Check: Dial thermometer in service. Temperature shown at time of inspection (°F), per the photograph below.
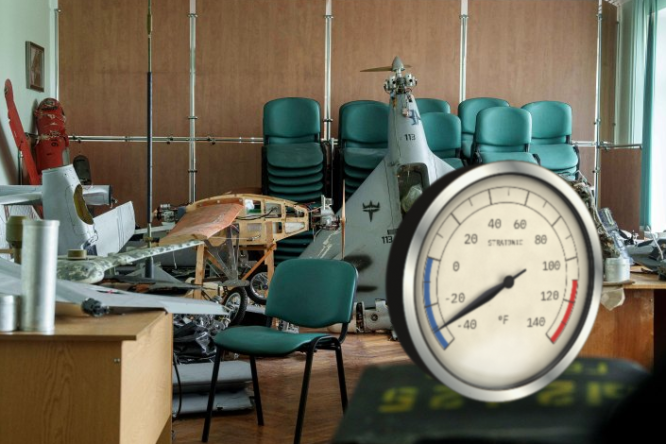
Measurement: -30 °F
